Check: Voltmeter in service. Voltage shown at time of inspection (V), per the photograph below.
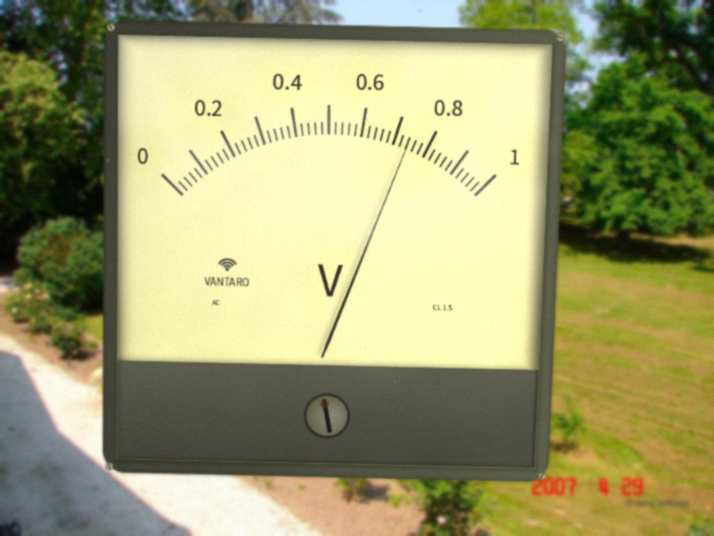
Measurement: 0.74 V
